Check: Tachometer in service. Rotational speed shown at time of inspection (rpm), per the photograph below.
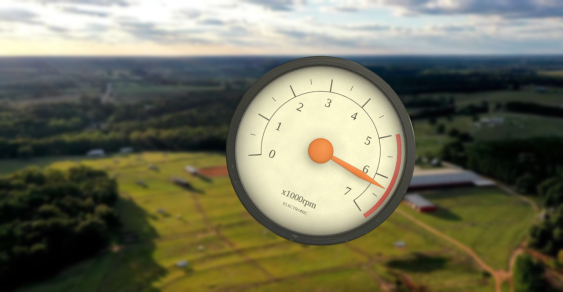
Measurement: 6250 rpm
